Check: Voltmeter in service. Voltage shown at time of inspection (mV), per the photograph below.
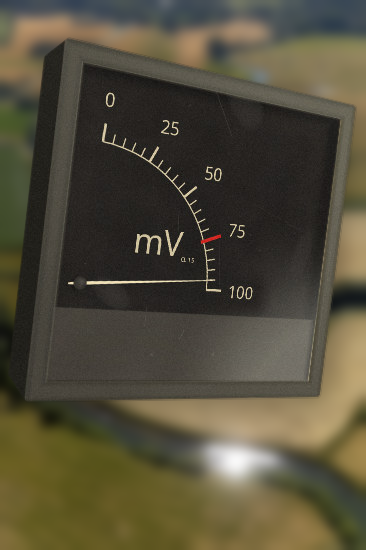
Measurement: 95 mV
